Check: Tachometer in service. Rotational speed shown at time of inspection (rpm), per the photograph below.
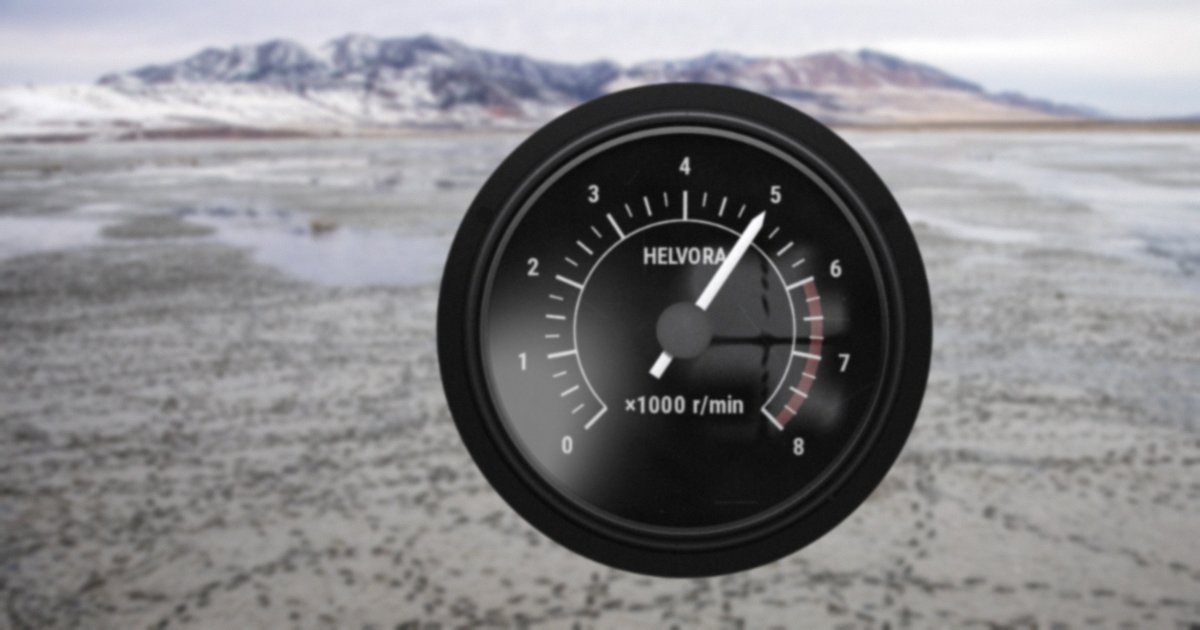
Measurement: 5000 rpm
